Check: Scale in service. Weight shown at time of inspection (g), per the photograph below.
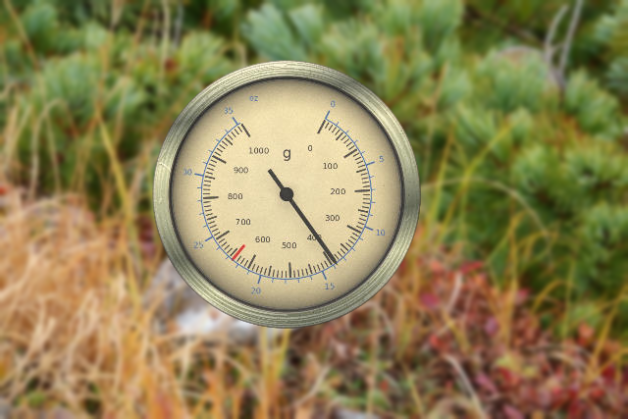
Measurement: 390 g
